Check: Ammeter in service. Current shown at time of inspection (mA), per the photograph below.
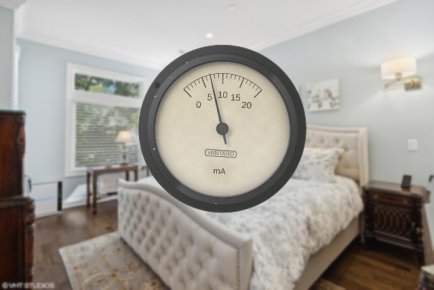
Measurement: 7 mA
